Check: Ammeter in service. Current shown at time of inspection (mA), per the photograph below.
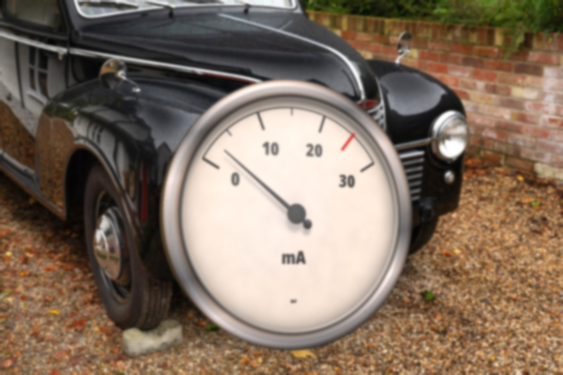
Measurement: 2.5 mA
